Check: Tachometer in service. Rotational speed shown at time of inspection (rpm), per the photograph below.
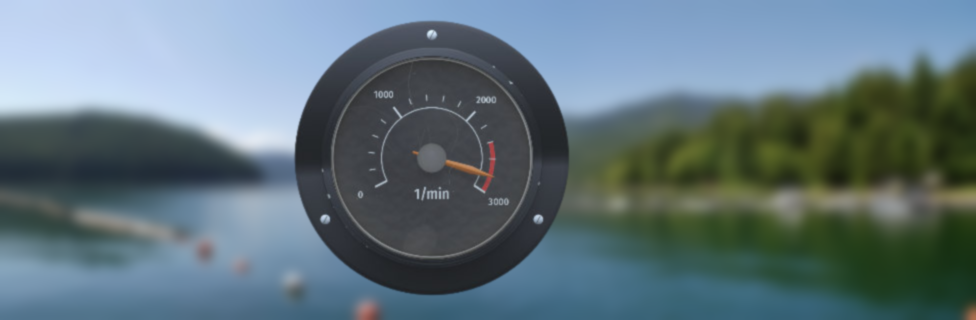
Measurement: 2800 rpm
